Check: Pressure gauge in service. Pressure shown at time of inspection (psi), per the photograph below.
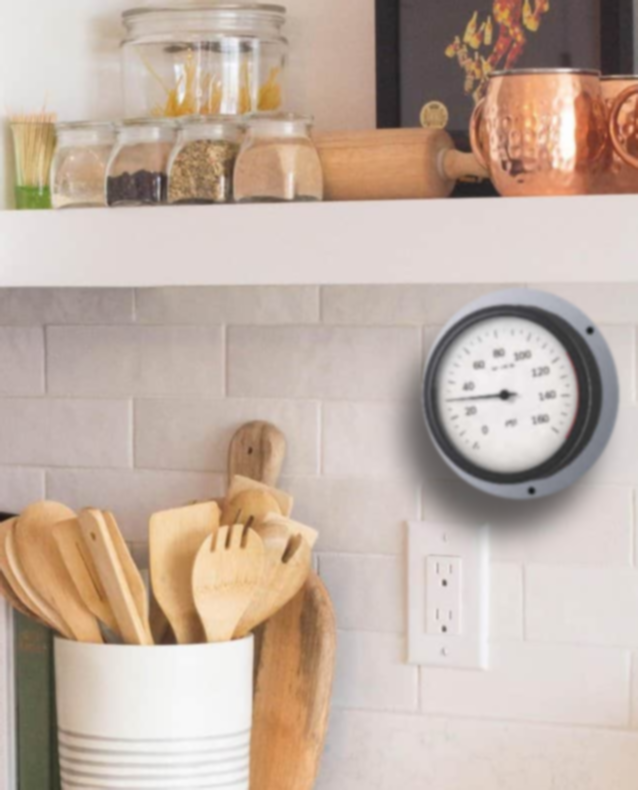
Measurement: 30 psi
